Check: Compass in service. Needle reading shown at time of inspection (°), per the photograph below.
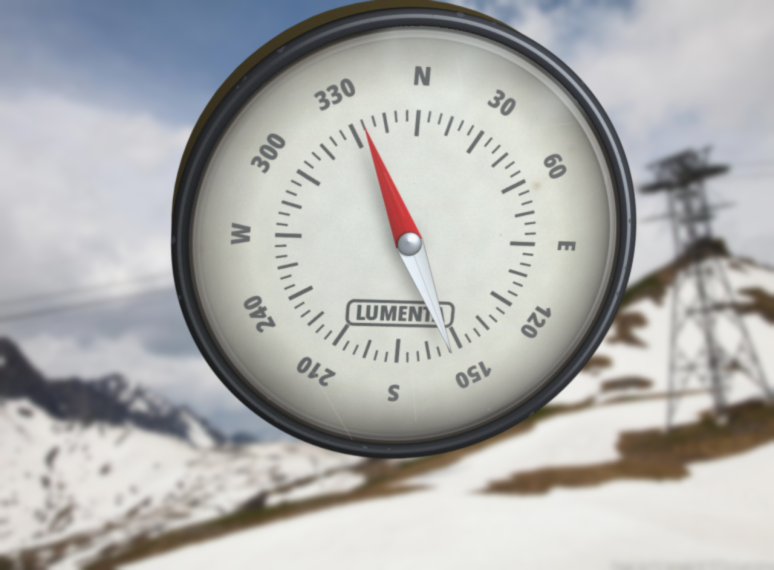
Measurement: 335 °
